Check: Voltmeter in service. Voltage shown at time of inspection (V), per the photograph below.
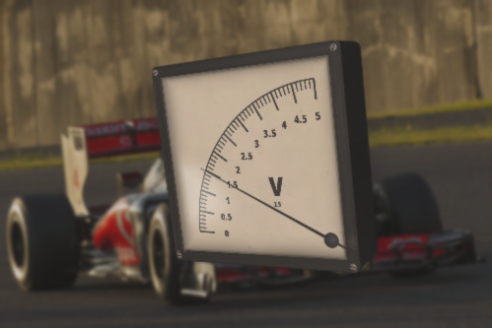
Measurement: 1.5 V
